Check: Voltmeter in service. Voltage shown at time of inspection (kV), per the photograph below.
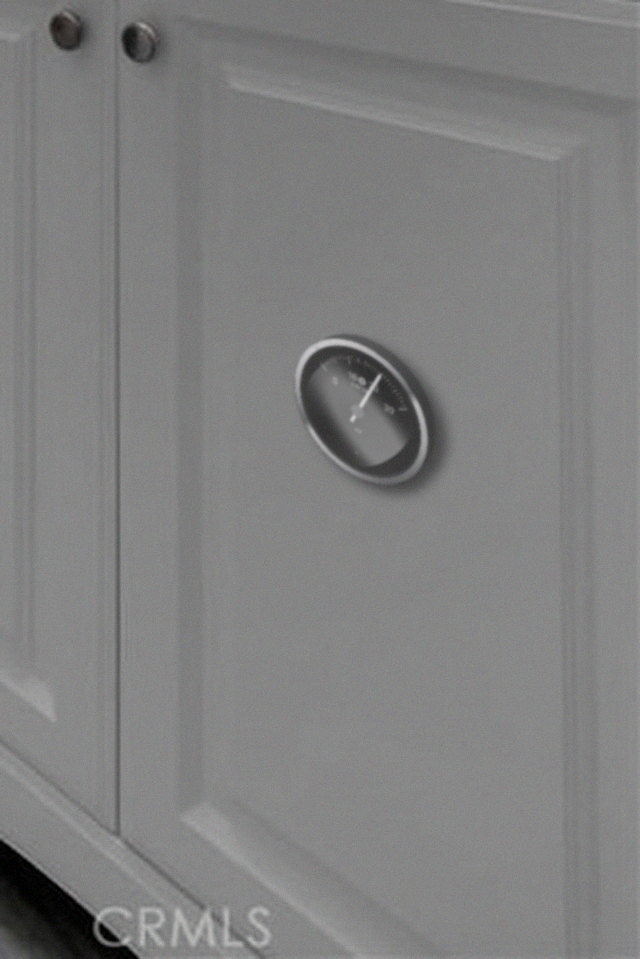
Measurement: 20 kV
